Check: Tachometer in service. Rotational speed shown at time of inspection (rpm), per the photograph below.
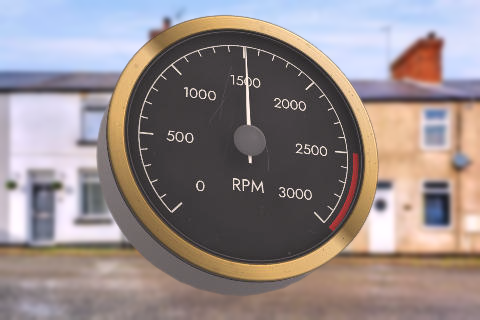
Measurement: 1500 rpm
